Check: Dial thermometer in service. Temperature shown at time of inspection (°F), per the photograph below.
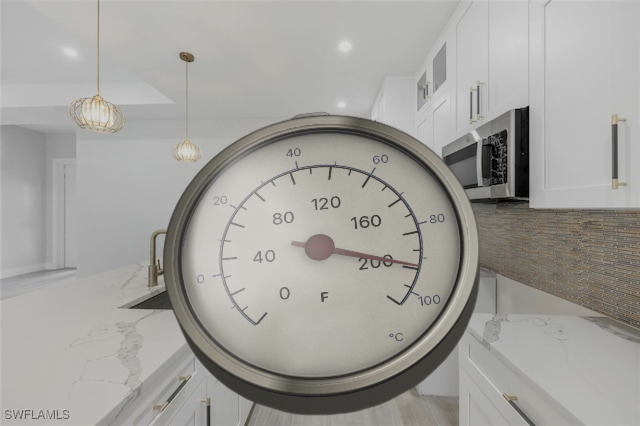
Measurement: 200 °F
